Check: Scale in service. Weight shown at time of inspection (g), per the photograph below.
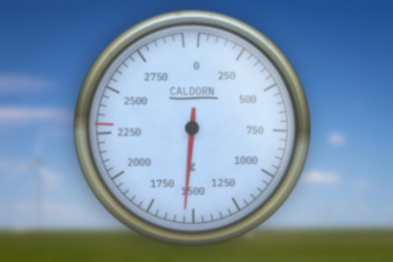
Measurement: 1550 g
